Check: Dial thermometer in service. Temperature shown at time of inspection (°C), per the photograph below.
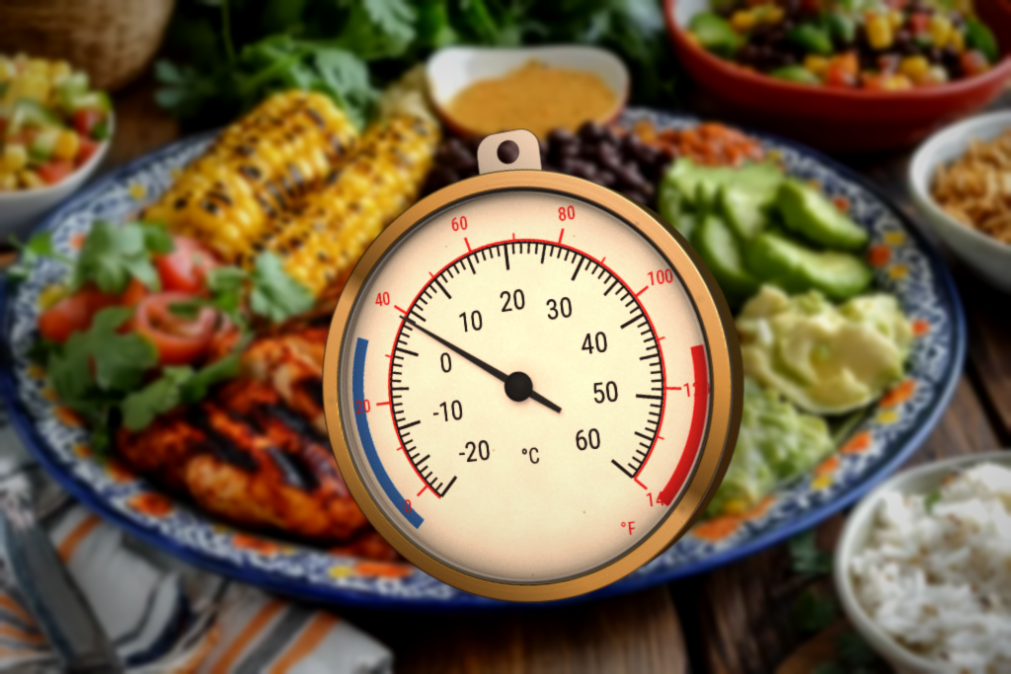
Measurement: 4 °C
